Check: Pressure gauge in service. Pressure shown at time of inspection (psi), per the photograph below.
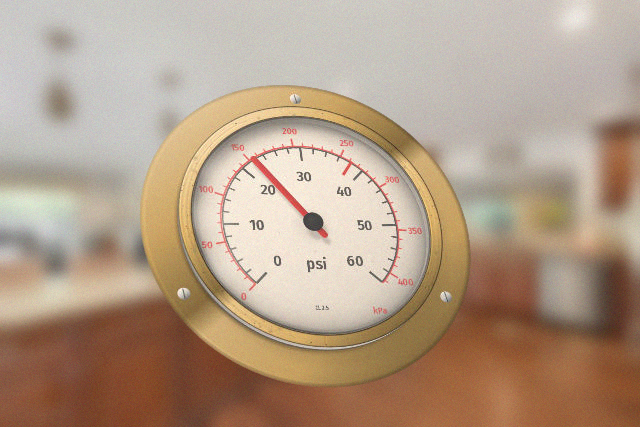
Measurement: 22 psi
